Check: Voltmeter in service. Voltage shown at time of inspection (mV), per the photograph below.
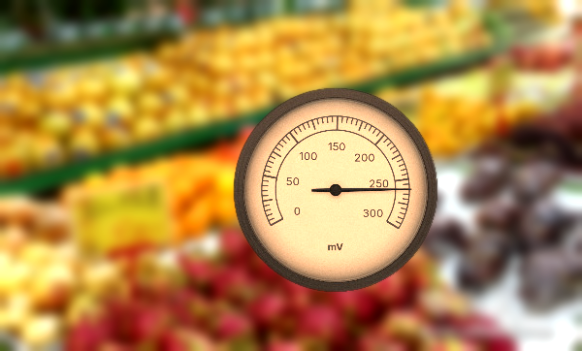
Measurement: 260 mV
